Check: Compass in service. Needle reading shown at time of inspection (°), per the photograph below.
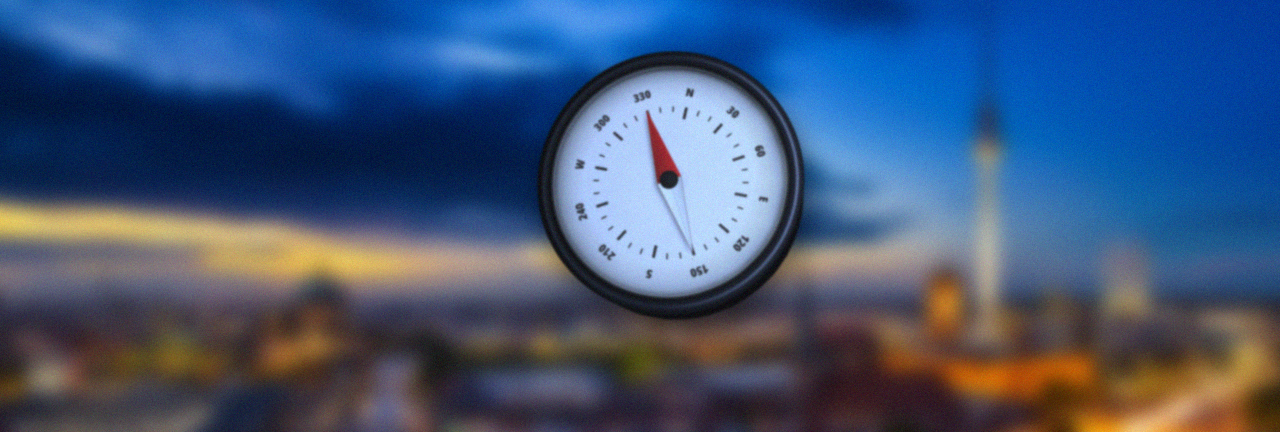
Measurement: 330 °
